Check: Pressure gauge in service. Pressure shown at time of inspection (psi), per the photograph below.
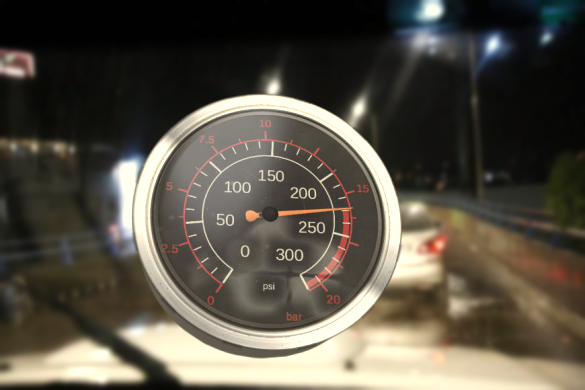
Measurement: 230 psi
